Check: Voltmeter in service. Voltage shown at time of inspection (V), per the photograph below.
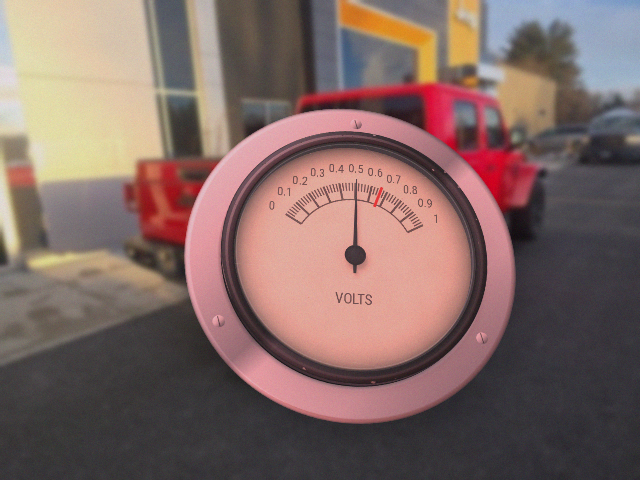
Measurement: 0.5 V
